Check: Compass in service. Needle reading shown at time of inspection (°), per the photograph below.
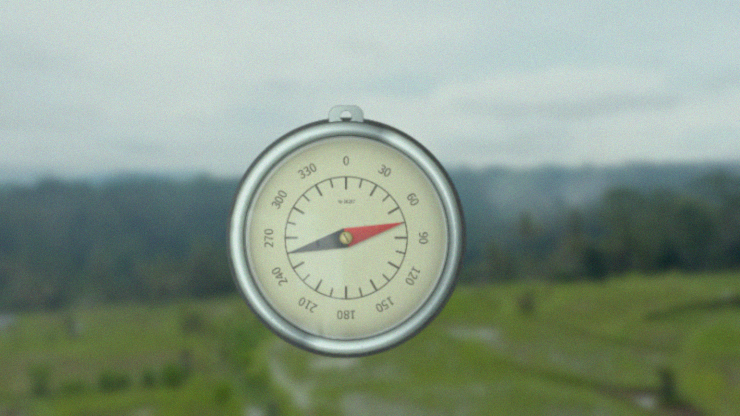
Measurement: 75 °
